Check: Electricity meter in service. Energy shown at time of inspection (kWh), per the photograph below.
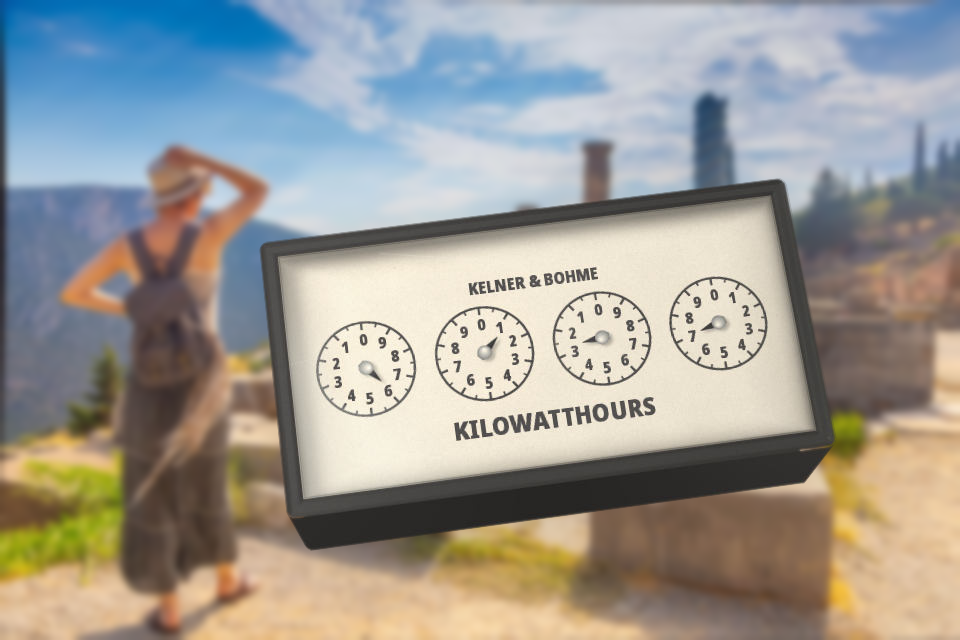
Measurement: 6127 kWh
